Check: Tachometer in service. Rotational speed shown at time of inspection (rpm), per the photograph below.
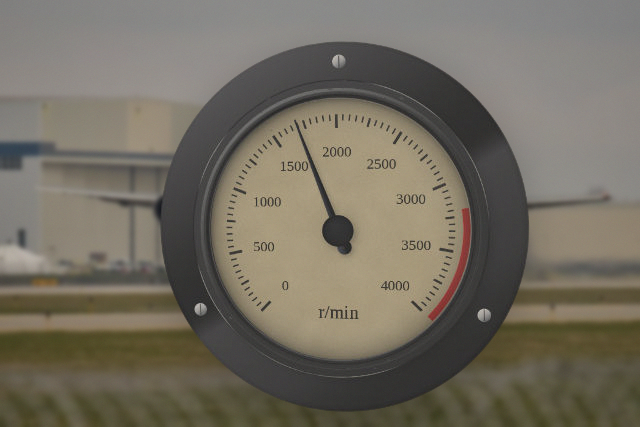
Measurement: 1700 rpm
